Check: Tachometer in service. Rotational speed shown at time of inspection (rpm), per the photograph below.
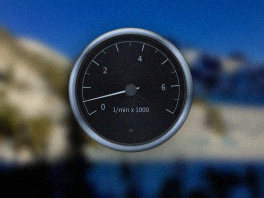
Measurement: 500 rpm
